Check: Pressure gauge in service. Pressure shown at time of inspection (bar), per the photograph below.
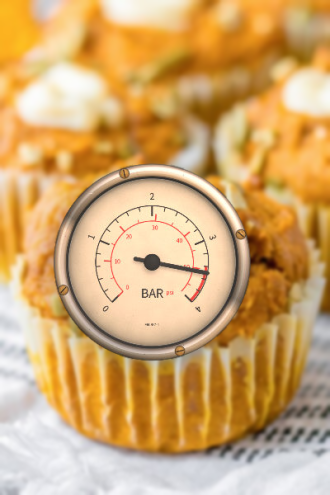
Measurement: 3.5 bar
